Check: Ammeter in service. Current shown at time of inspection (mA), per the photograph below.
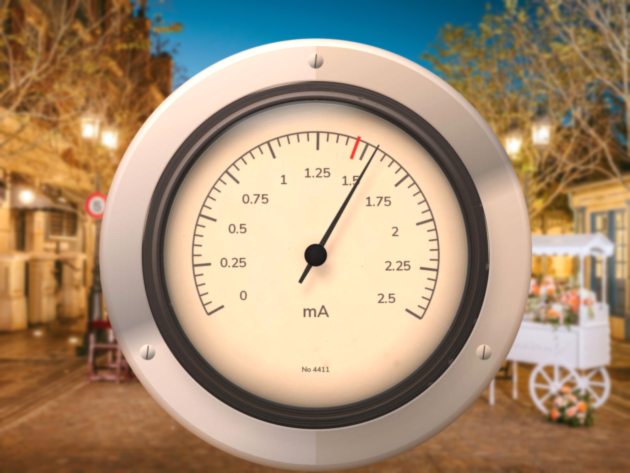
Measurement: 1.55 mA
